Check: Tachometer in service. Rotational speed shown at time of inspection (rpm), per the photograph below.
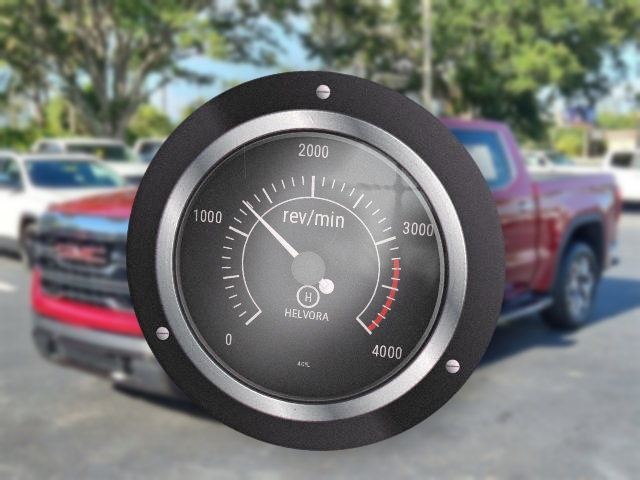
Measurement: 1300 rpm
